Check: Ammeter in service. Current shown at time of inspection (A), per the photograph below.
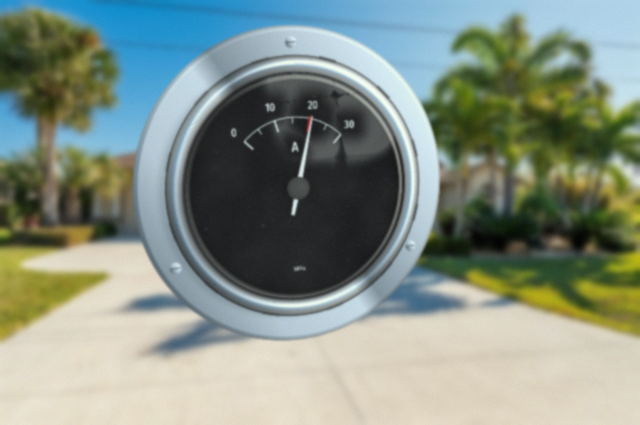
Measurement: 20 A
